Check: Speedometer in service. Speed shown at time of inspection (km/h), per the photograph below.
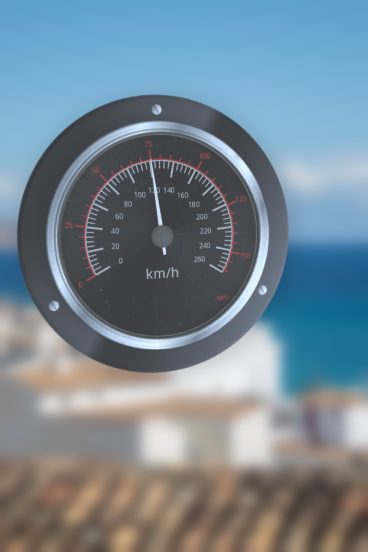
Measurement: 120 km/h
